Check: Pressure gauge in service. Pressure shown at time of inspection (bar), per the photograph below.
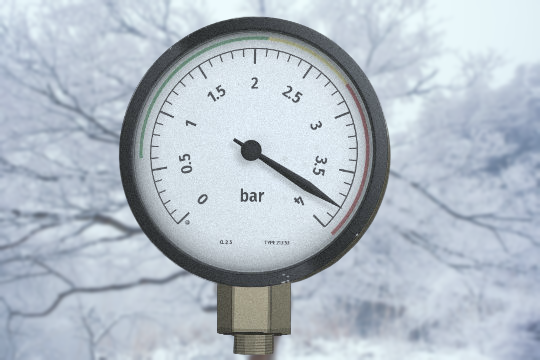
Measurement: 3.8 bar
